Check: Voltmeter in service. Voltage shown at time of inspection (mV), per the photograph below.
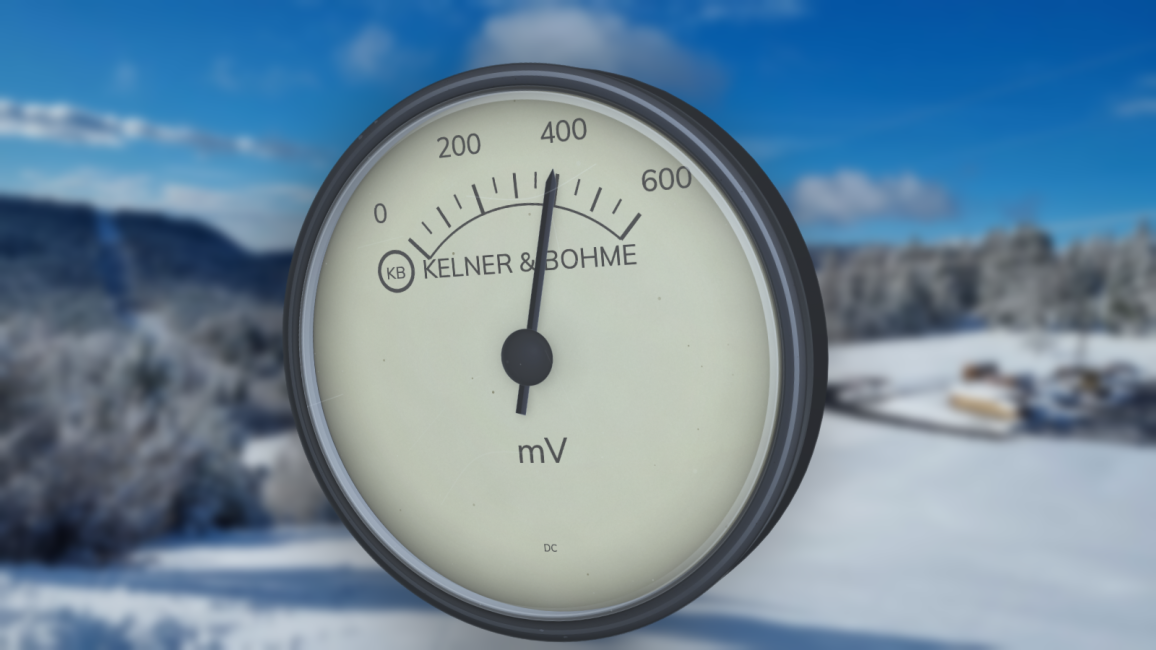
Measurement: 400 mV
